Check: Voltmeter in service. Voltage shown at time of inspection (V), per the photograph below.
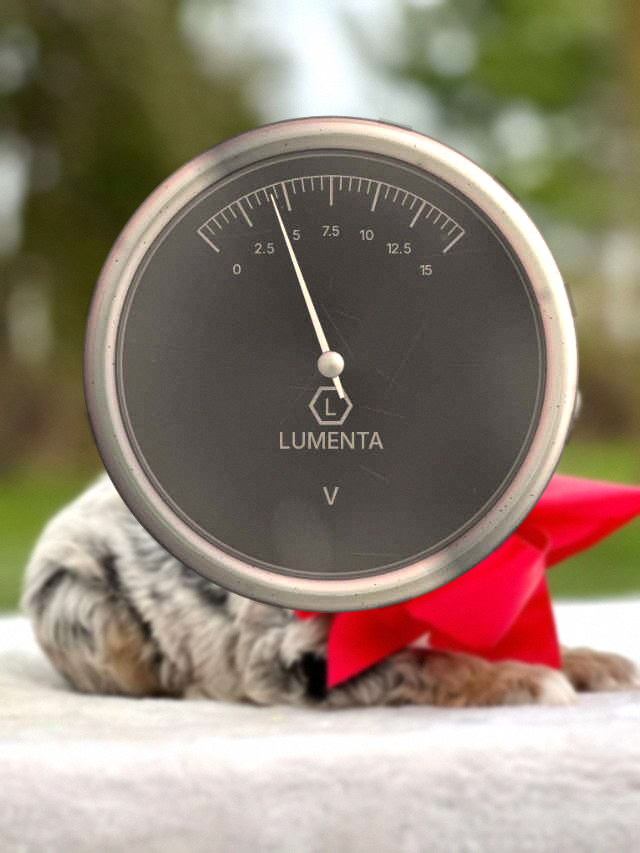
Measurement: 4.25 V
